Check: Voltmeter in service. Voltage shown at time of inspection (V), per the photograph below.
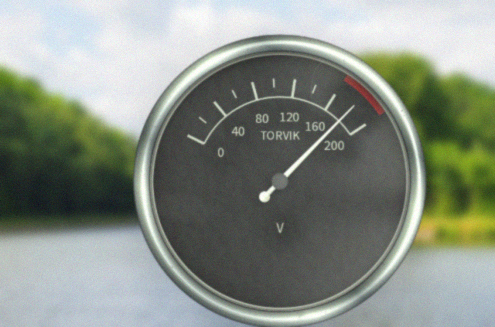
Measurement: 180 V
